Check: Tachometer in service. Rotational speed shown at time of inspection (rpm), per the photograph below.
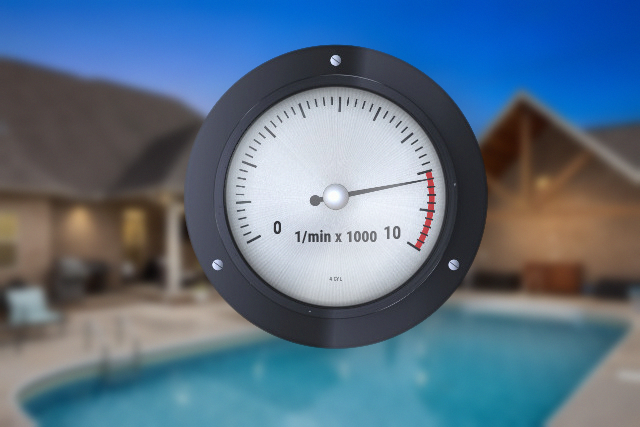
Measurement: 8200 rpm
